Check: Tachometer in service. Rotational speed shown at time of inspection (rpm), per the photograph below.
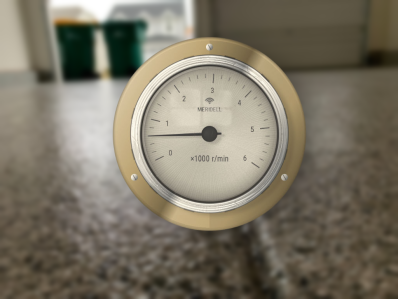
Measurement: 600 rpm
